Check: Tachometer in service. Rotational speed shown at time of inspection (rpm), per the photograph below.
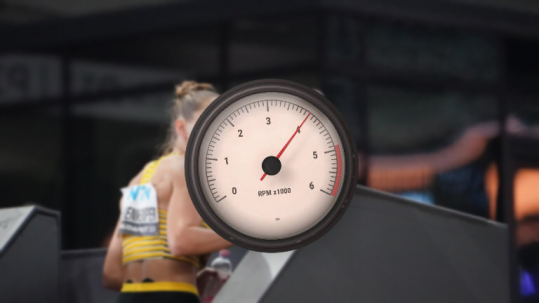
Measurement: 4000 rpm
